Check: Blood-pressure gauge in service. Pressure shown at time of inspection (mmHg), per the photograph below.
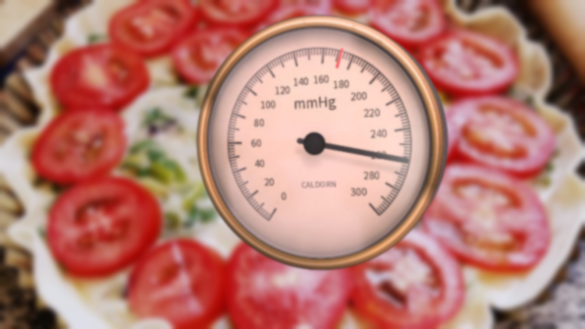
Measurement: 260 mmHg
